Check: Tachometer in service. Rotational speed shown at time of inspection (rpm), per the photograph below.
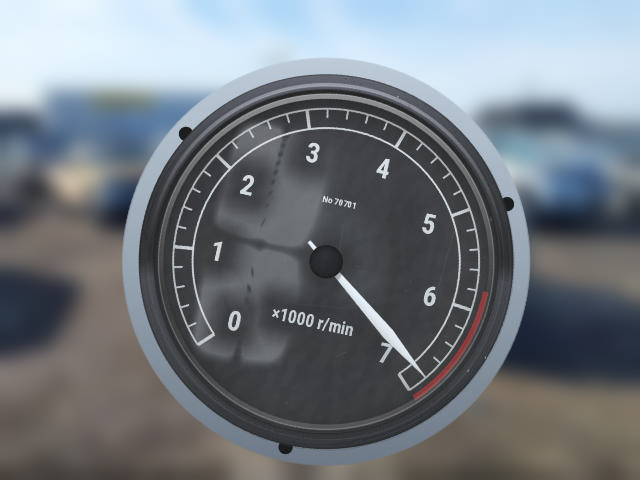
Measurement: 6800 rpm
